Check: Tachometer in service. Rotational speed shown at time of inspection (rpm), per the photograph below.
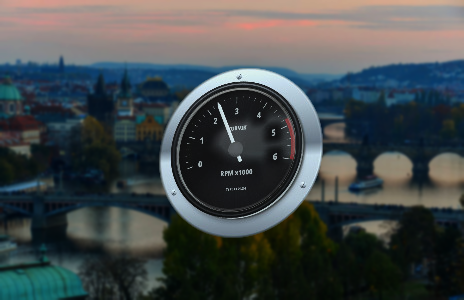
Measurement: 2400 rpm
